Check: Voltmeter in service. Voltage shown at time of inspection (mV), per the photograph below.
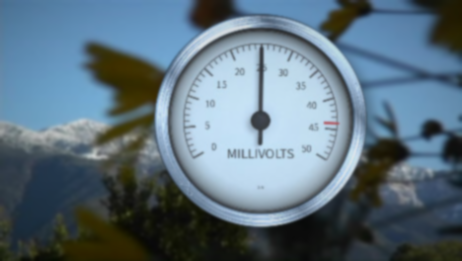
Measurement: 25 mV
